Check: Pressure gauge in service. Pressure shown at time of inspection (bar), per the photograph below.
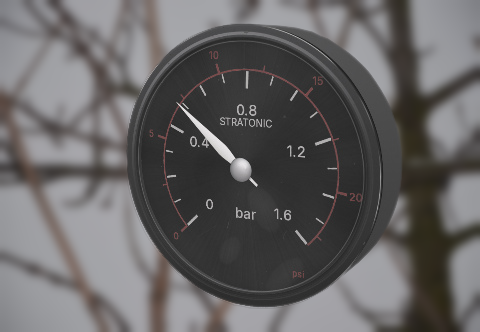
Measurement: 0.5 bar
